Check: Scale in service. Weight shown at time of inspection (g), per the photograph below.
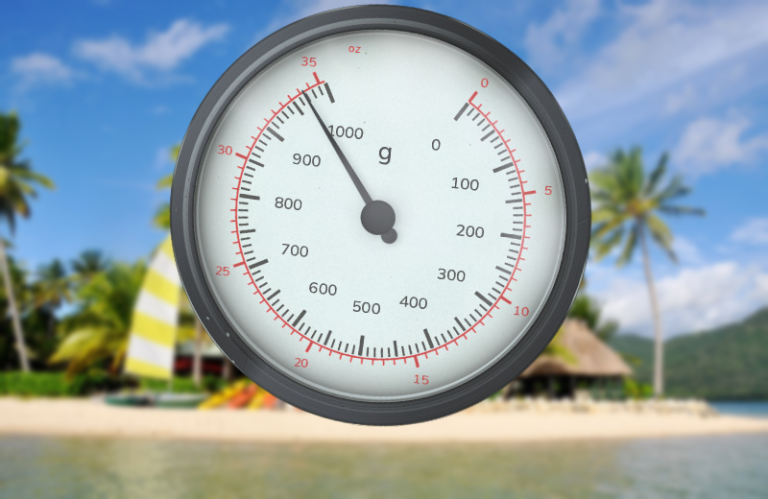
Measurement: 970 g
